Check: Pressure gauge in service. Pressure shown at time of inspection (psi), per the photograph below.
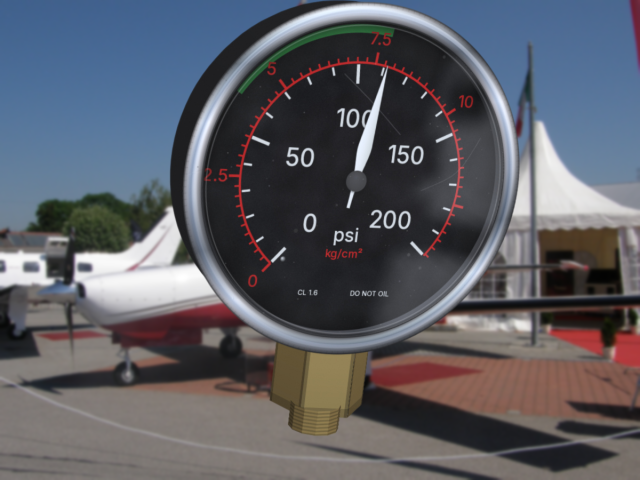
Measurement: 110 psi
